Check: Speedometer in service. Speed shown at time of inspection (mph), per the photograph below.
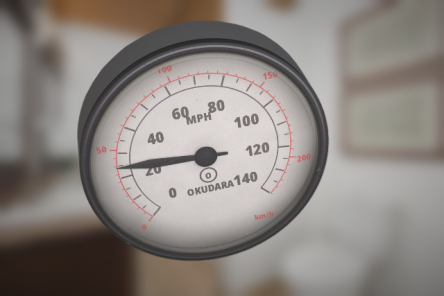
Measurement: 25 mph
